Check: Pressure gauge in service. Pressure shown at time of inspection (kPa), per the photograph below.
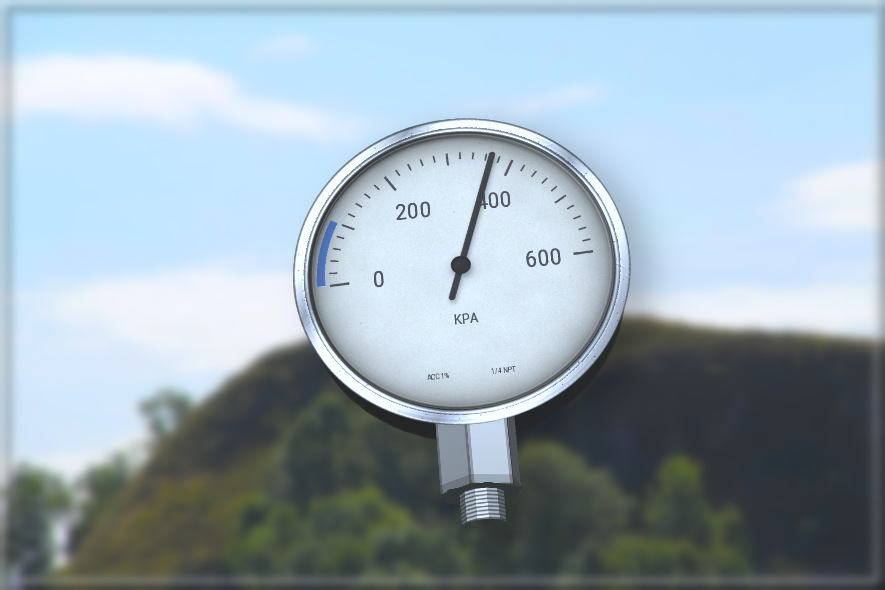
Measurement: 370 kPa
